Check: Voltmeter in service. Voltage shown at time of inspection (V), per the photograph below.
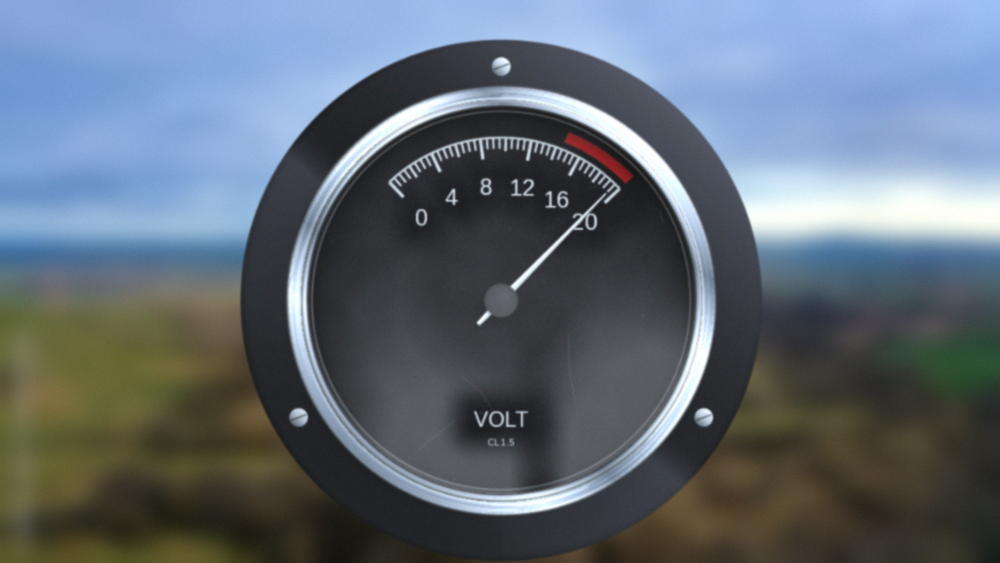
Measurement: 19.5 V
